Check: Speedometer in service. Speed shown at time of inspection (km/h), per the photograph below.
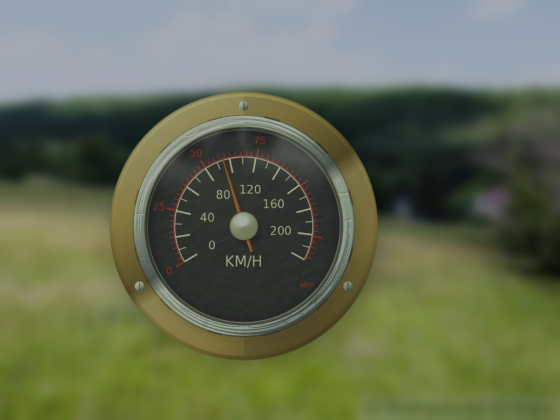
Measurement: 95 km/h
